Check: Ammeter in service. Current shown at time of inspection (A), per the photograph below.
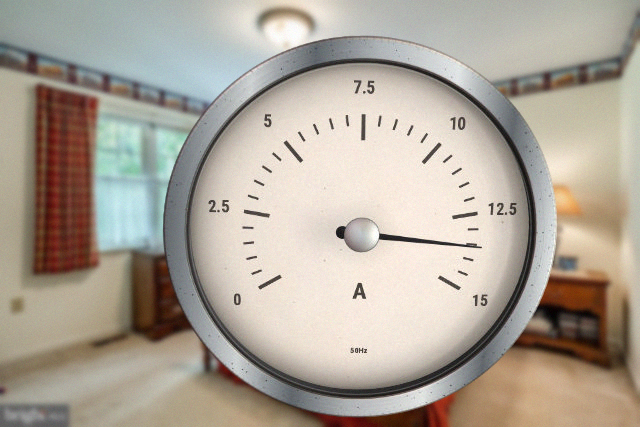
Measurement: 13.5 A
